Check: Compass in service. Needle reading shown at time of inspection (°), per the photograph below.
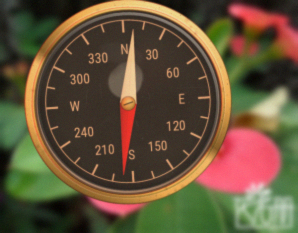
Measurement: 187.5 °
